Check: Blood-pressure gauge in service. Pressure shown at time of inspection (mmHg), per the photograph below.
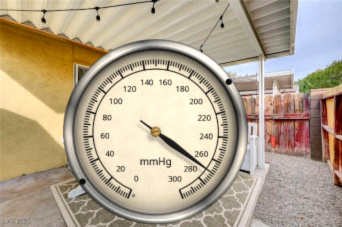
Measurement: 270 mmHg
